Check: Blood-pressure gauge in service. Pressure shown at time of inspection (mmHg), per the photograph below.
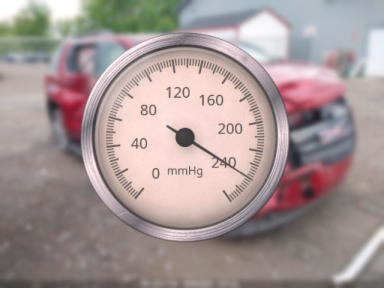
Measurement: 240 mmHg
